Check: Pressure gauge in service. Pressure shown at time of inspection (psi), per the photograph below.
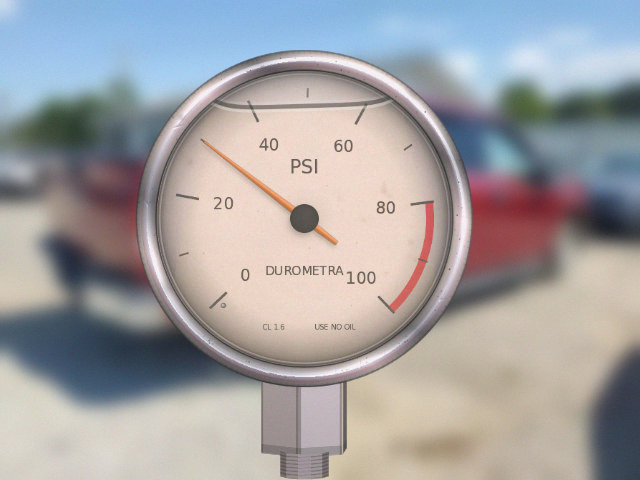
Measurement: 30 psi
